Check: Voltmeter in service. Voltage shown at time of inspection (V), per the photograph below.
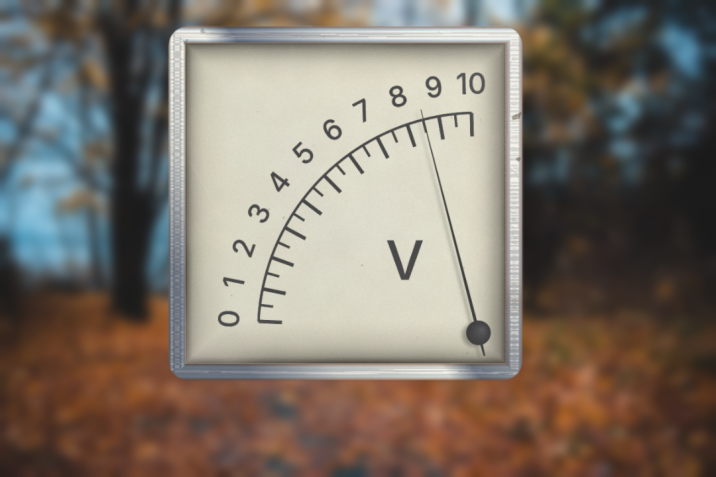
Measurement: 8.5 V
